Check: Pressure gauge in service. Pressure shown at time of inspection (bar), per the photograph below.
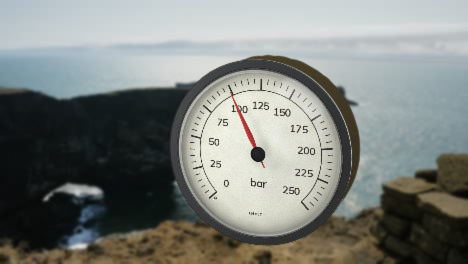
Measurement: 100 bar
